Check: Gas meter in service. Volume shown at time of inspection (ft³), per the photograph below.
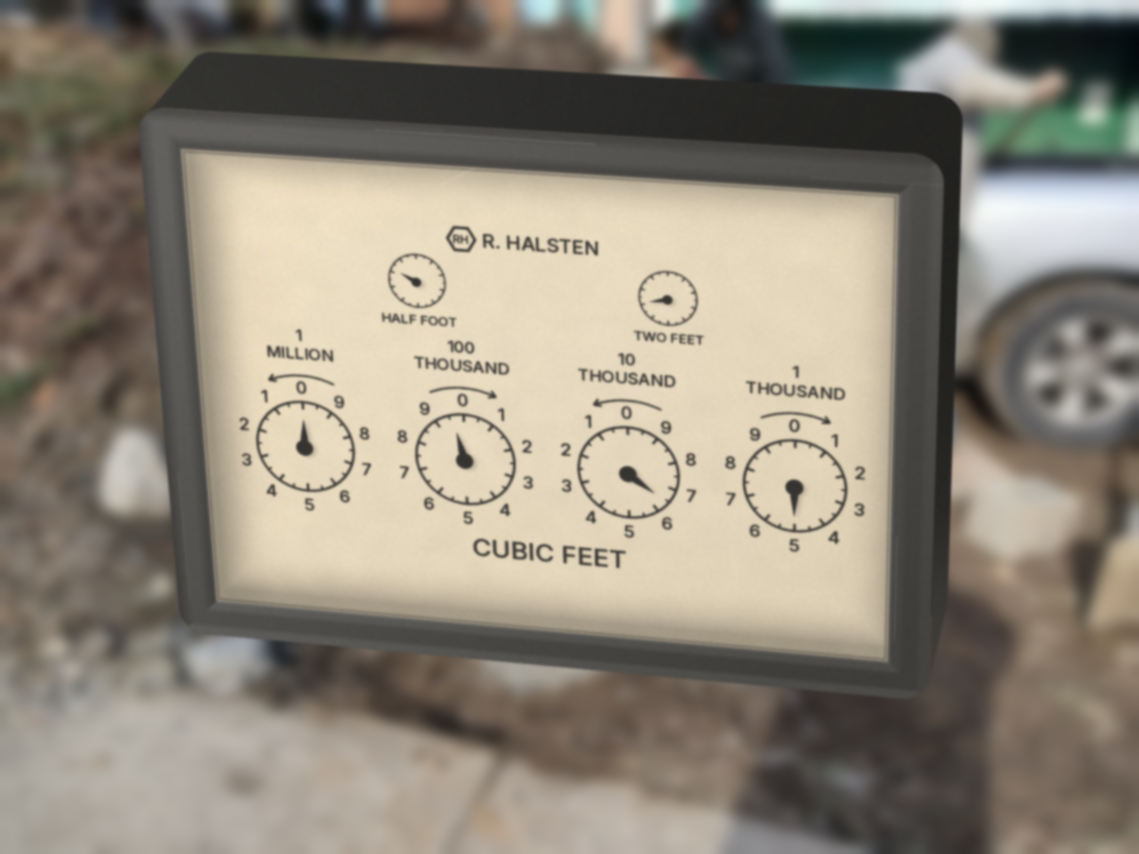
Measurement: 996500 ft³
